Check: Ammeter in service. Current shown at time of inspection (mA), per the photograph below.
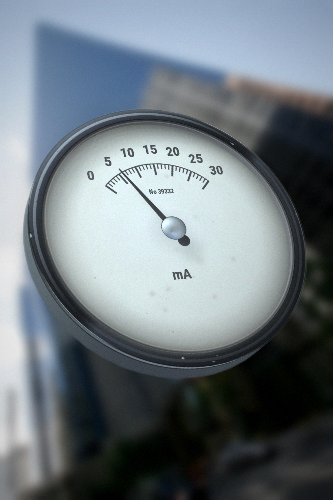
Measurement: 5 mA
